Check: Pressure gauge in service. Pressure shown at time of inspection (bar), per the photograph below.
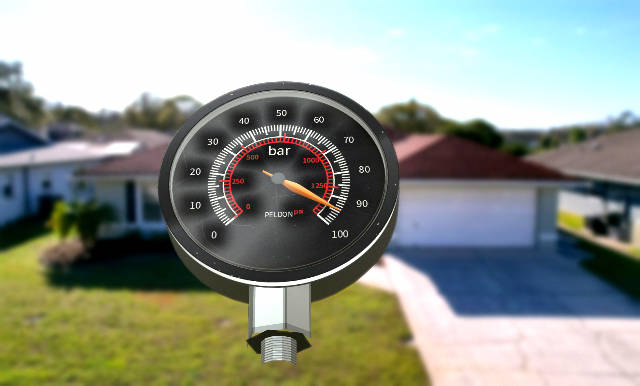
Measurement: 95 bar
